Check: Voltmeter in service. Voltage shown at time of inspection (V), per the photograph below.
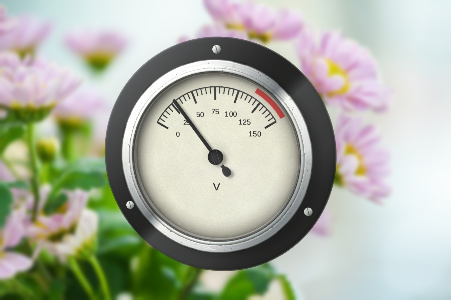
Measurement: 30 V
